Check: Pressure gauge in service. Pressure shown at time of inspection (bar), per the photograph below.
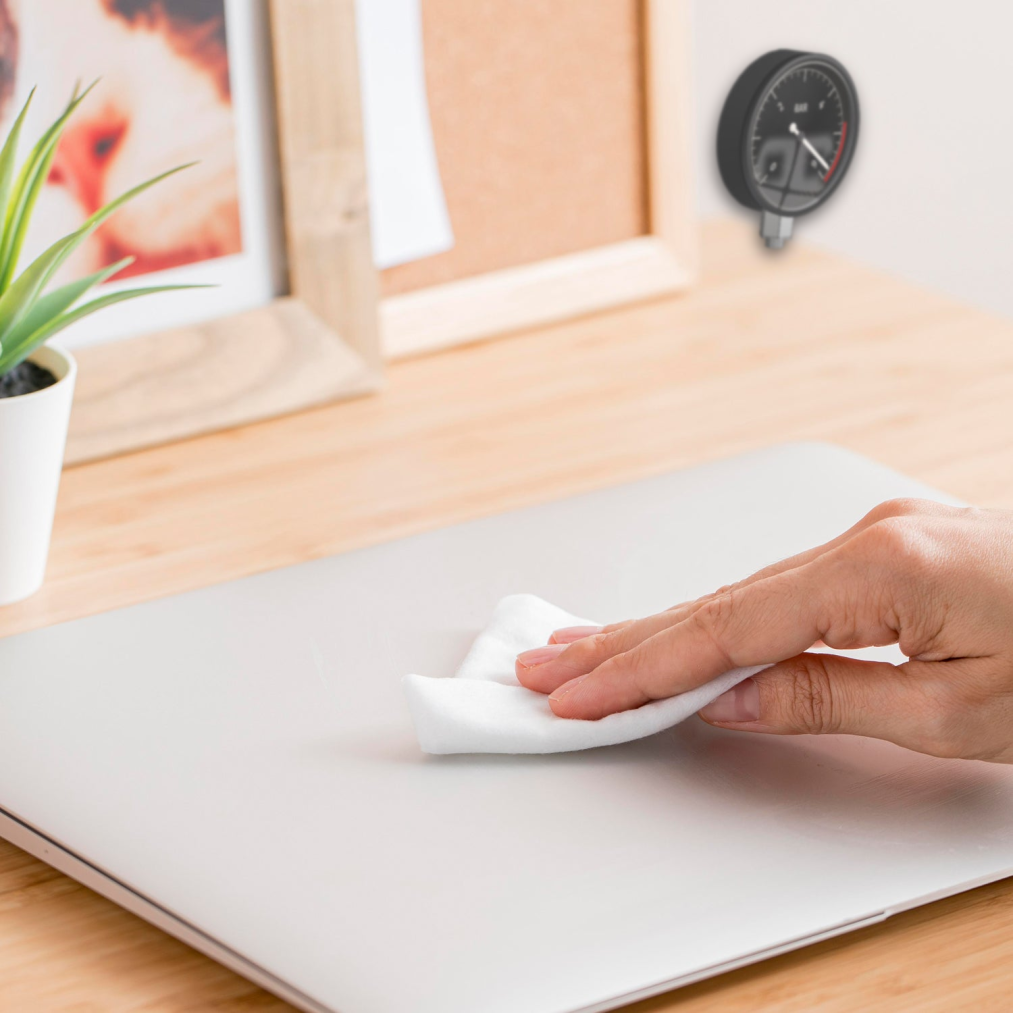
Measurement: 5.8 bar
